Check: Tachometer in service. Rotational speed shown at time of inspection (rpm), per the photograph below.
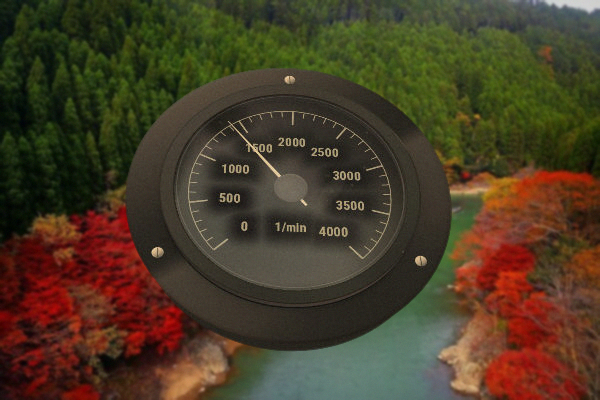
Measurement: 1400 rpm
